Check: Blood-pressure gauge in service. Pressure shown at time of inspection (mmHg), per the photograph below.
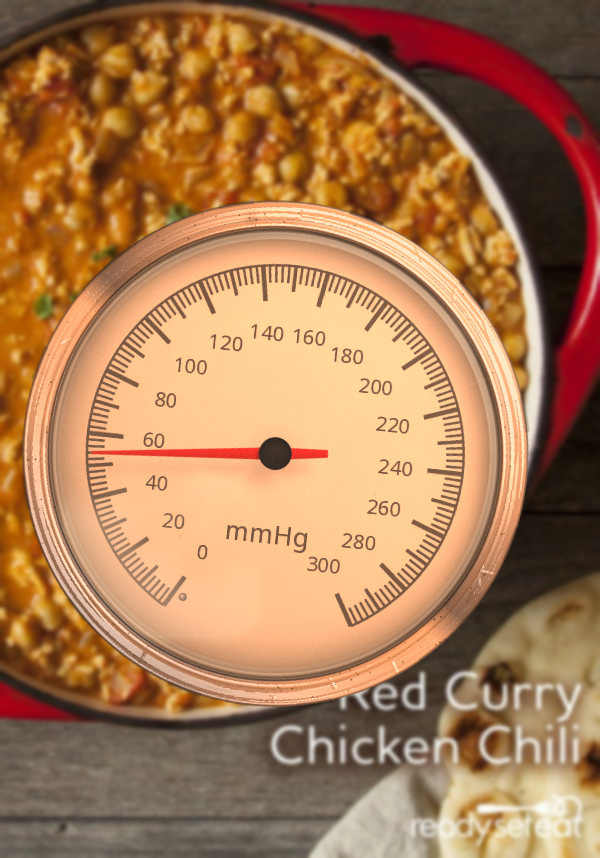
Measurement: 54 mmHg
